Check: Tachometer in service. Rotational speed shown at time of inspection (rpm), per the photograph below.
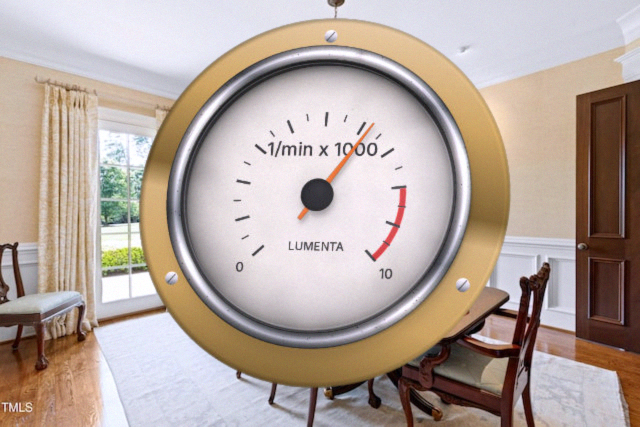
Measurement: 6250 rpm
